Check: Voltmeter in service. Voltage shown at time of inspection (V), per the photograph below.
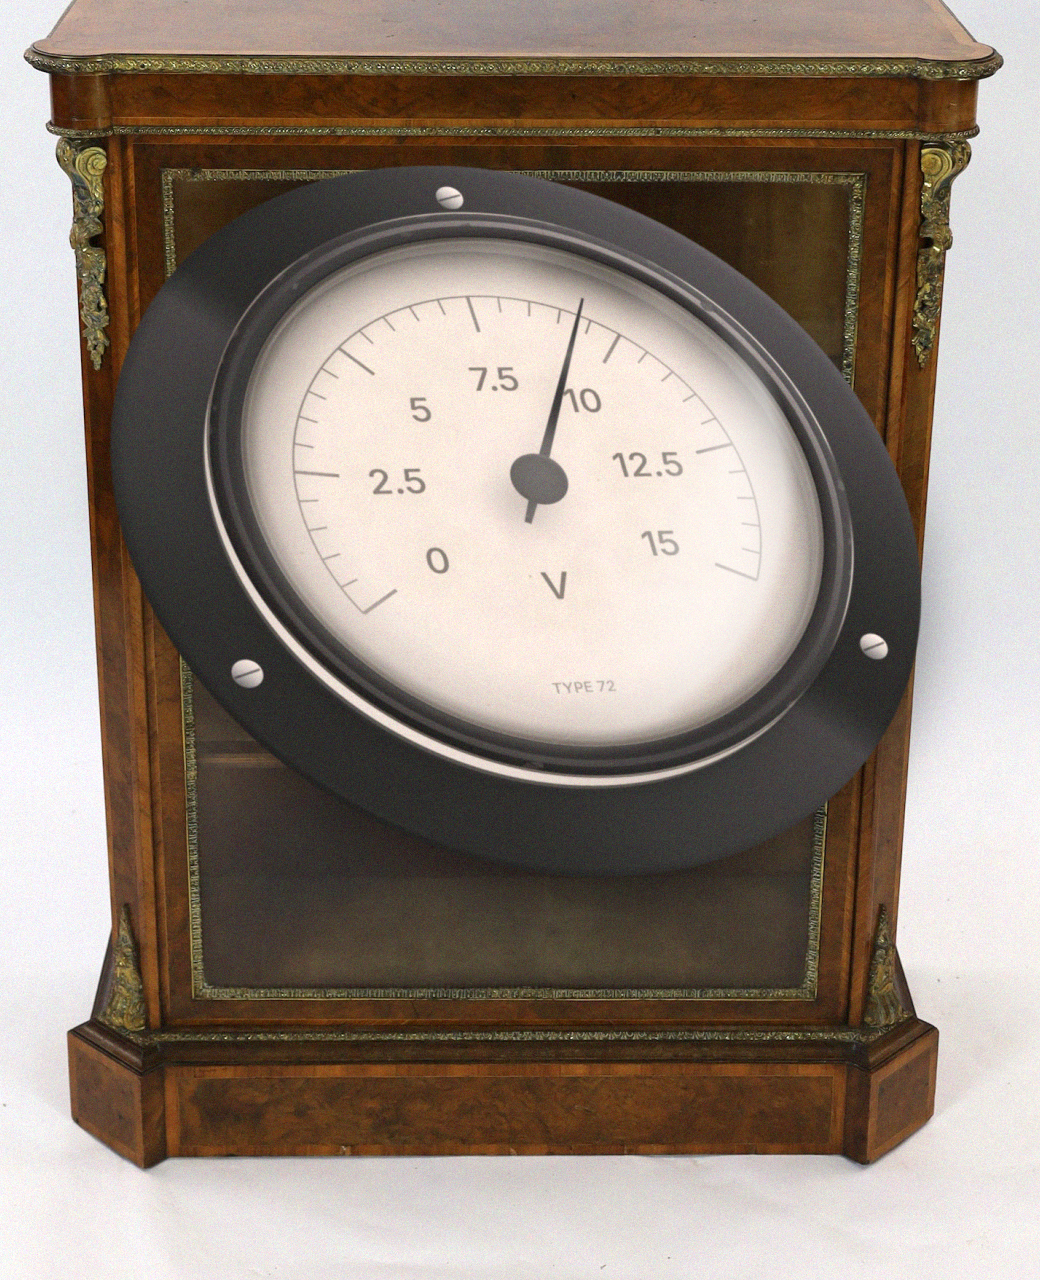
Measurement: 9.25 V
